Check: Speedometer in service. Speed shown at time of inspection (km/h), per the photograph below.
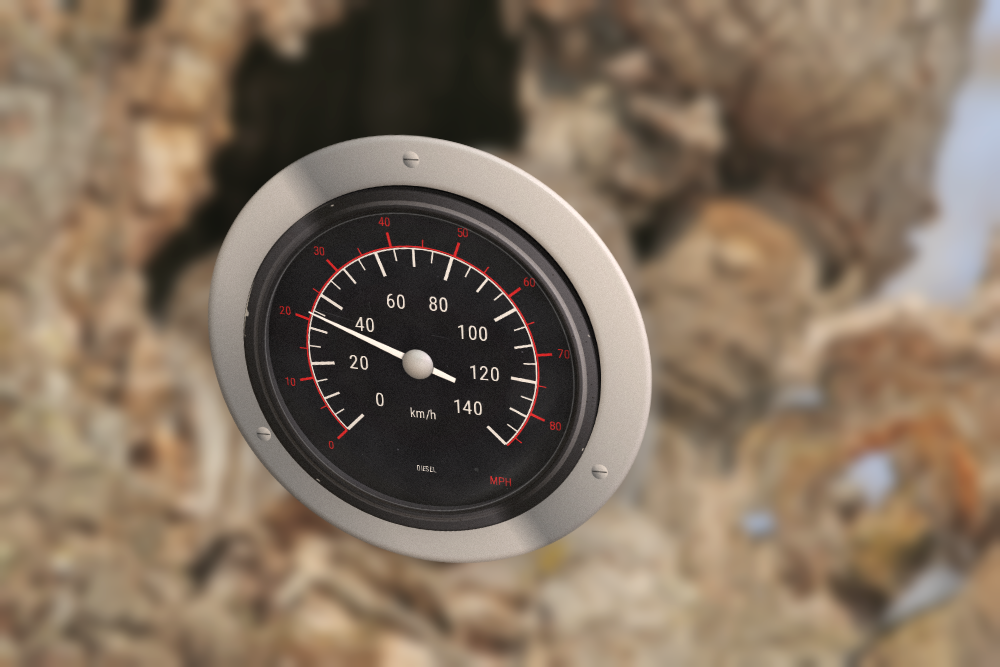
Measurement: 35 km/h
